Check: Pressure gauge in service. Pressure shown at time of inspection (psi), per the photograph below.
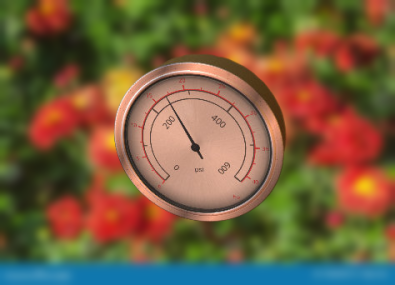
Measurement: 250 psi
